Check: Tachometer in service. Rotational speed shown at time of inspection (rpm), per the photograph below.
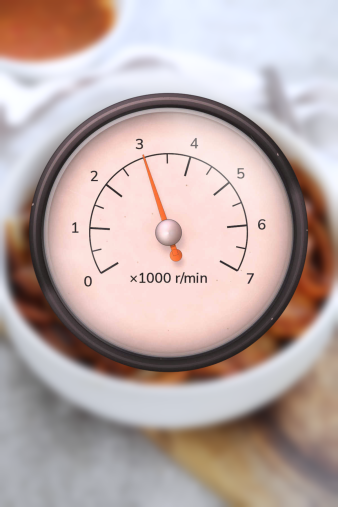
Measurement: 3000 rpm
